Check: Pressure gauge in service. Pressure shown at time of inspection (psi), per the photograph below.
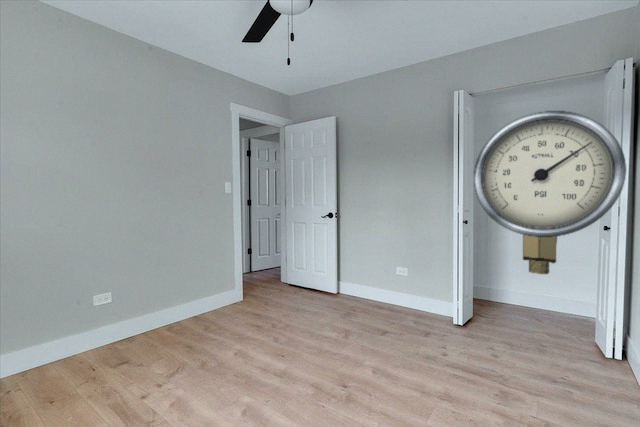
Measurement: 70 psi
